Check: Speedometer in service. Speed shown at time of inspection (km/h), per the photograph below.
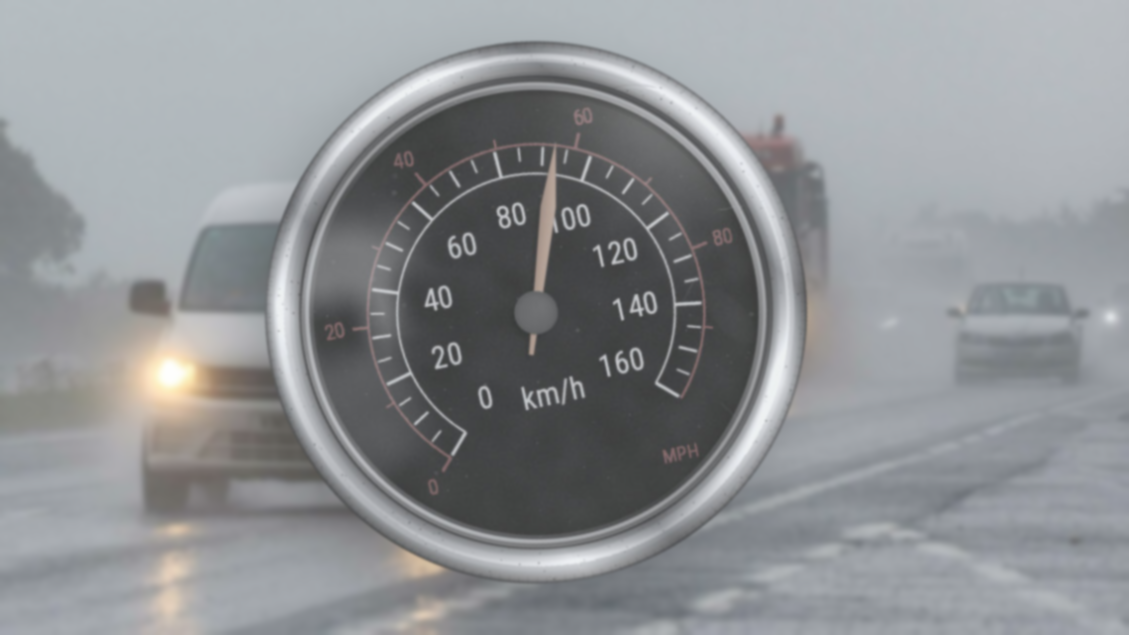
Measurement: 92.5 km/h
